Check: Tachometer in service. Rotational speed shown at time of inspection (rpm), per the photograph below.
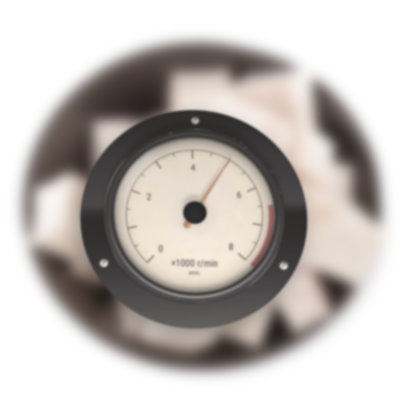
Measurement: 5000 rpm
